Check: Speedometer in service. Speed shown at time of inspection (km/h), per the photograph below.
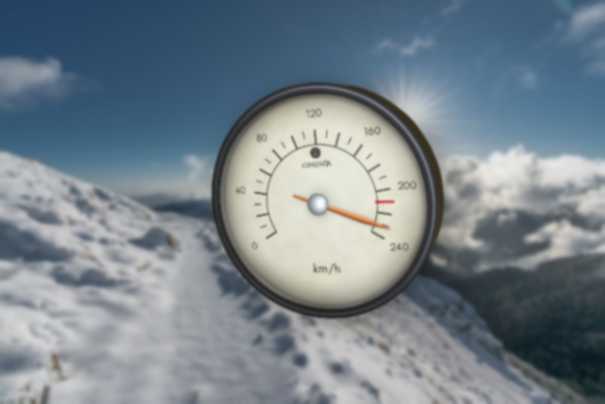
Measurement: 230 km/h
